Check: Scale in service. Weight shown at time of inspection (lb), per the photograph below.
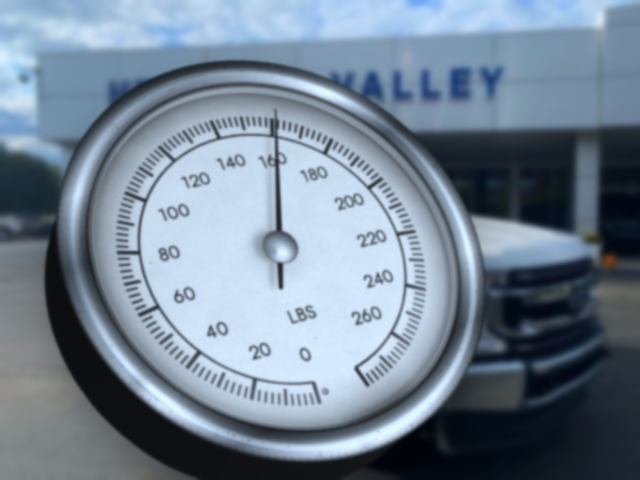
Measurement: 160 lb
